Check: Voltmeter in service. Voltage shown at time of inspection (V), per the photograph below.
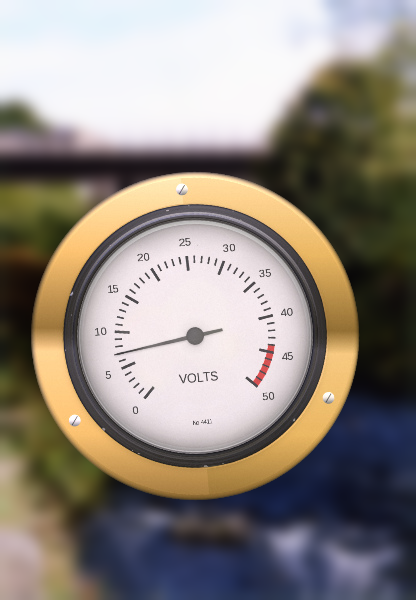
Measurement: 7 V
